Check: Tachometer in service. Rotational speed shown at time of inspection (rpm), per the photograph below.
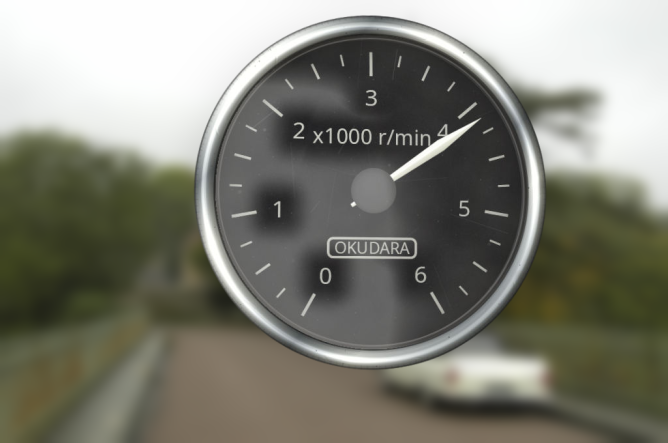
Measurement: 4125 rpm
